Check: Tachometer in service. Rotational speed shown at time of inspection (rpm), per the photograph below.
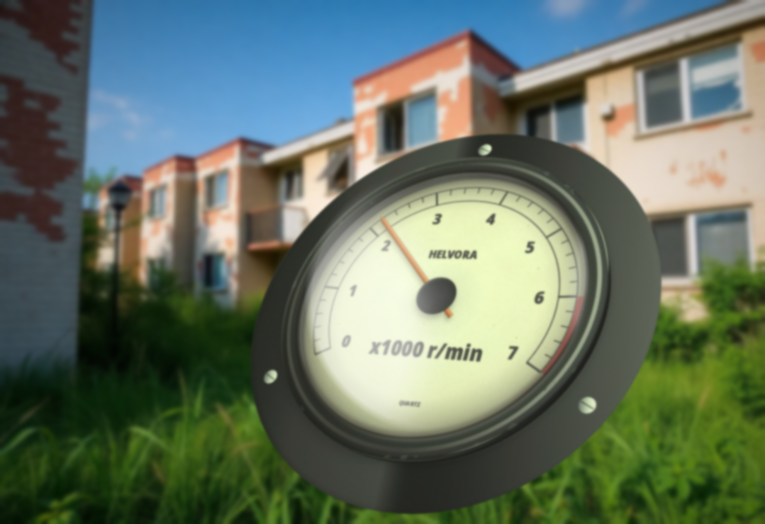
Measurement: 2200 rpm
